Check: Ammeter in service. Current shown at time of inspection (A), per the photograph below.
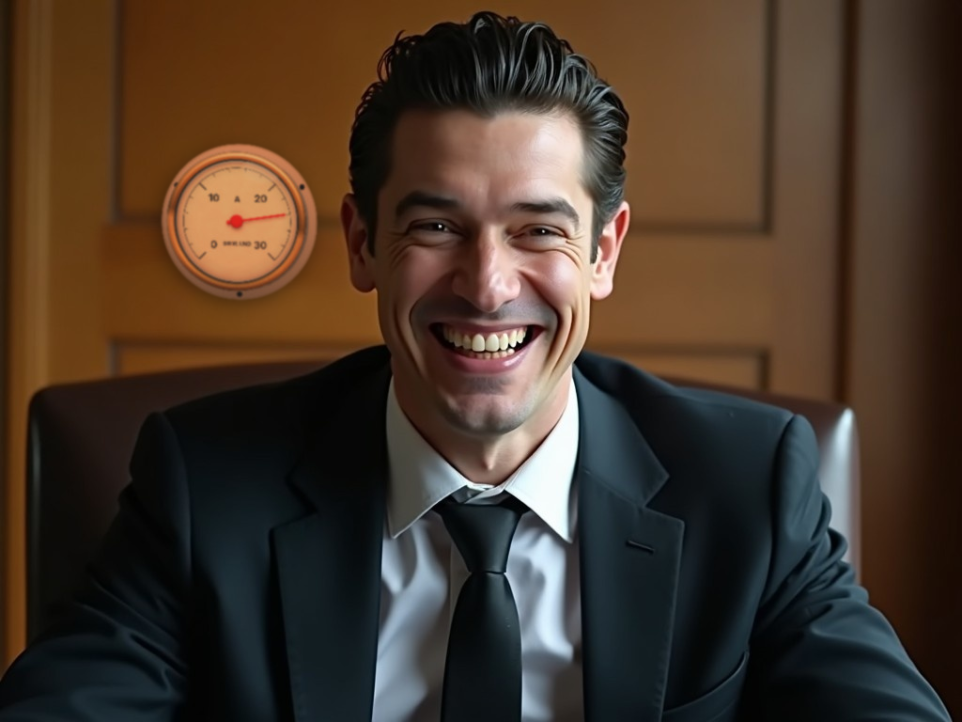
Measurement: 24 A
